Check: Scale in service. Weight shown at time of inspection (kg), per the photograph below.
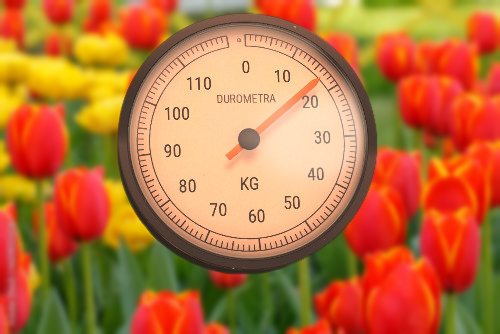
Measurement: 17 kg
